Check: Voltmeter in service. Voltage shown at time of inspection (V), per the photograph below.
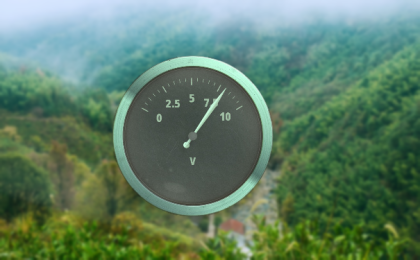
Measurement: 8 V
